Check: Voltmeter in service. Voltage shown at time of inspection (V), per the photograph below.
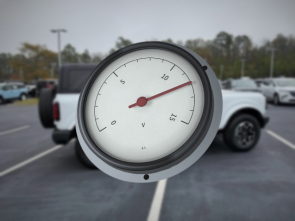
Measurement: 12 V
